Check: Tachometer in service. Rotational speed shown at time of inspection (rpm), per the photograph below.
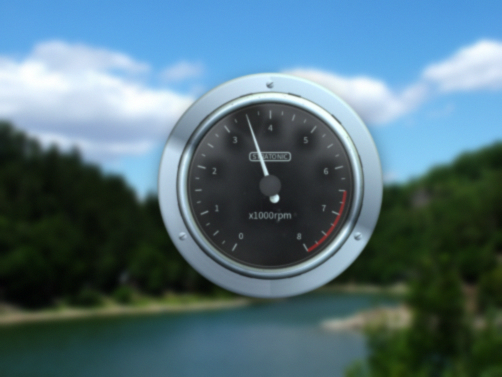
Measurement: 3500 rpm
